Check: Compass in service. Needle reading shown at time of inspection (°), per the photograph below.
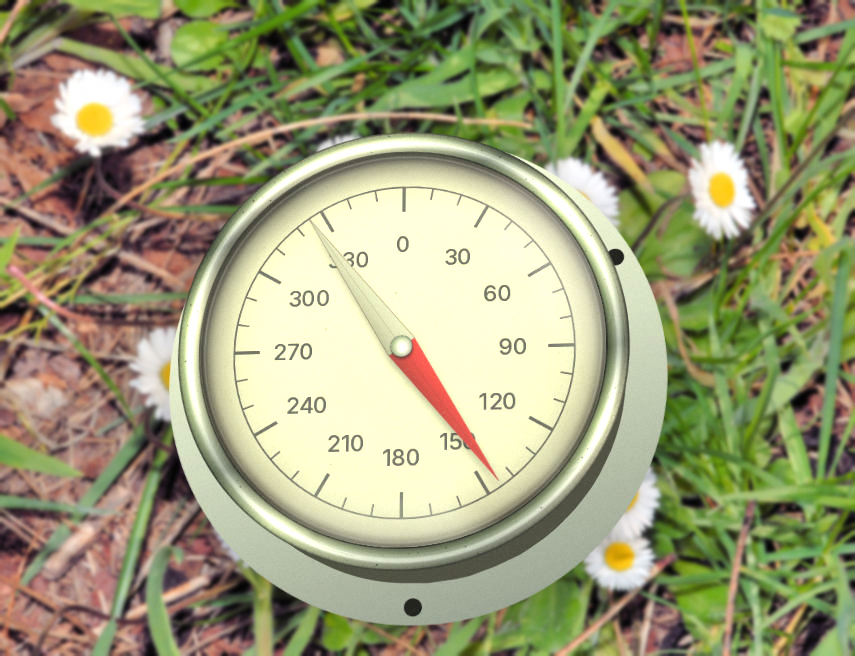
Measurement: 145 °
